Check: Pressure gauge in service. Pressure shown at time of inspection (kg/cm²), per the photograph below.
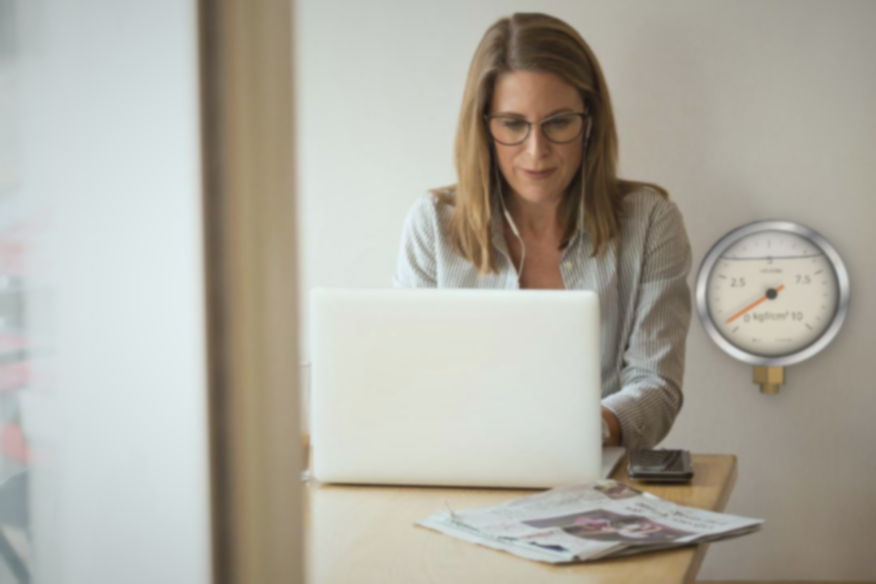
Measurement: 0.5 kg/cm²
